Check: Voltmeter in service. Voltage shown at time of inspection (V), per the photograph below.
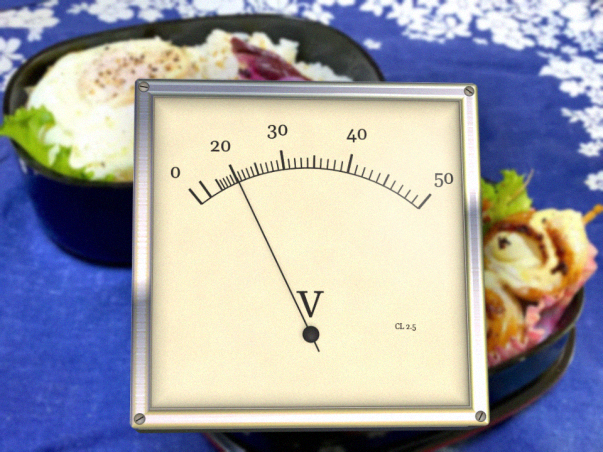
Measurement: 20 V
